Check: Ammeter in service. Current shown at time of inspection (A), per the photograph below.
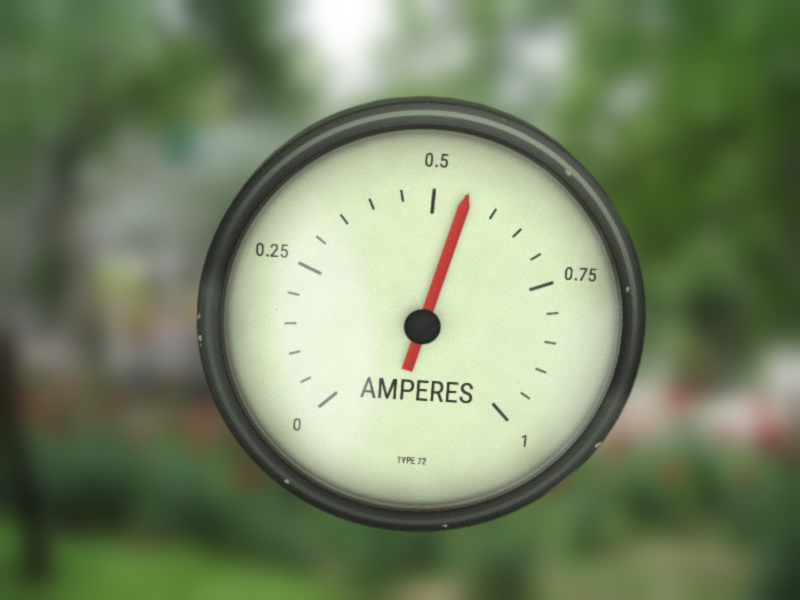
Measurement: 0.55 A
